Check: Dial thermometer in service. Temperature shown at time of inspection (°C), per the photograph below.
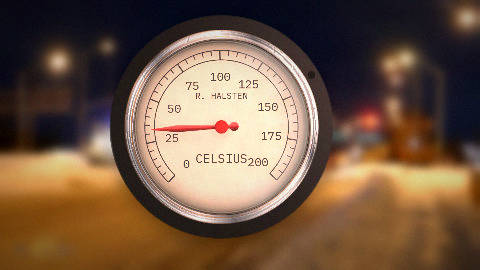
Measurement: 32.5 °C
